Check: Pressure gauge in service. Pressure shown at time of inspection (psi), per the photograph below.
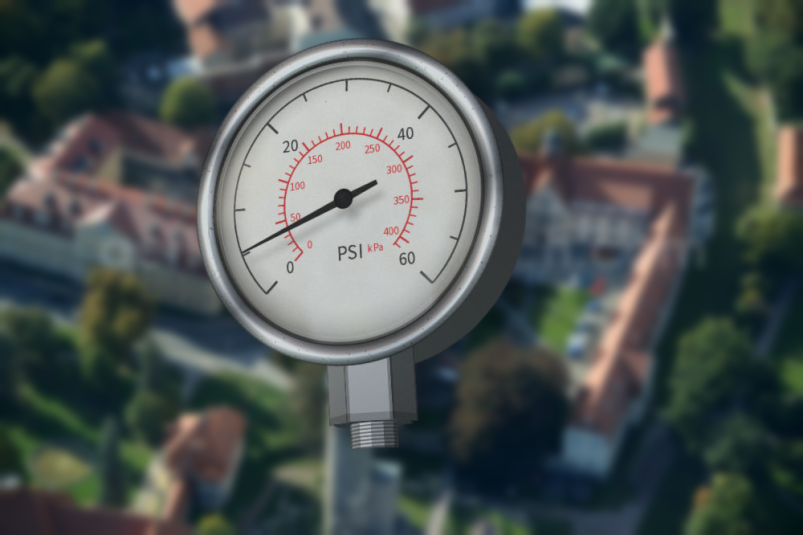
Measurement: 5 psi
